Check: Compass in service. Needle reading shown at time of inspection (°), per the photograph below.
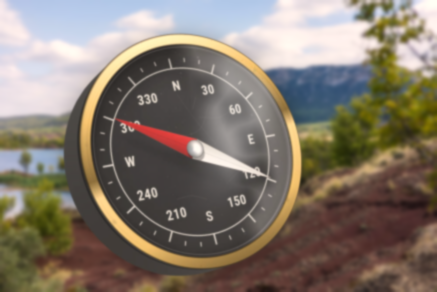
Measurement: 300 °
